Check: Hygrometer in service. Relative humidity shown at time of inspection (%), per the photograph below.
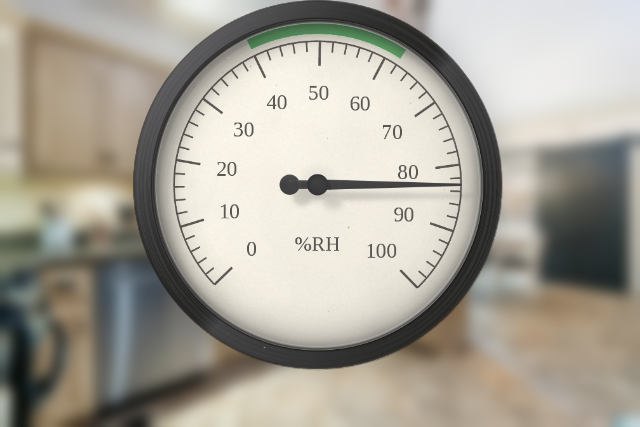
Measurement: 83 %
